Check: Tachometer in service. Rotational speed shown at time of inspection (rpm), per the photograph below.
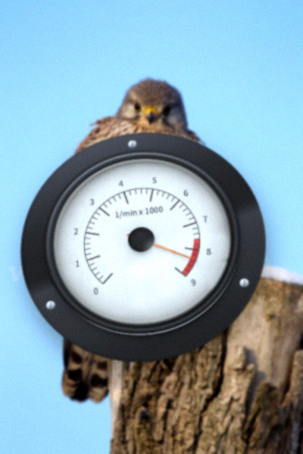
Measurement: 8400 rpm
